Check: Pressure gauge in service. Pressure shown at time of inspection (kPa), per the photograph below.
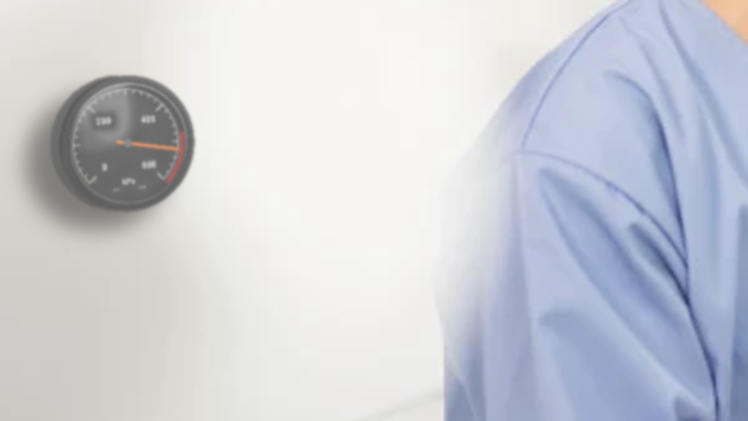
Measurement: 520 kPa
